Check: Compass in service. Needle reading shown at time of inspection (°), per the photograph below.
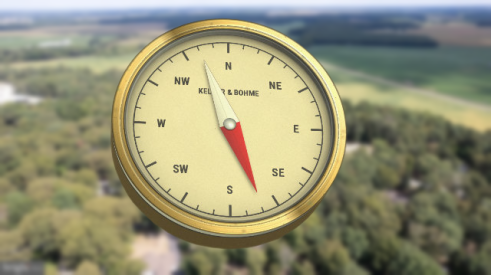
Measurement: 160 °
